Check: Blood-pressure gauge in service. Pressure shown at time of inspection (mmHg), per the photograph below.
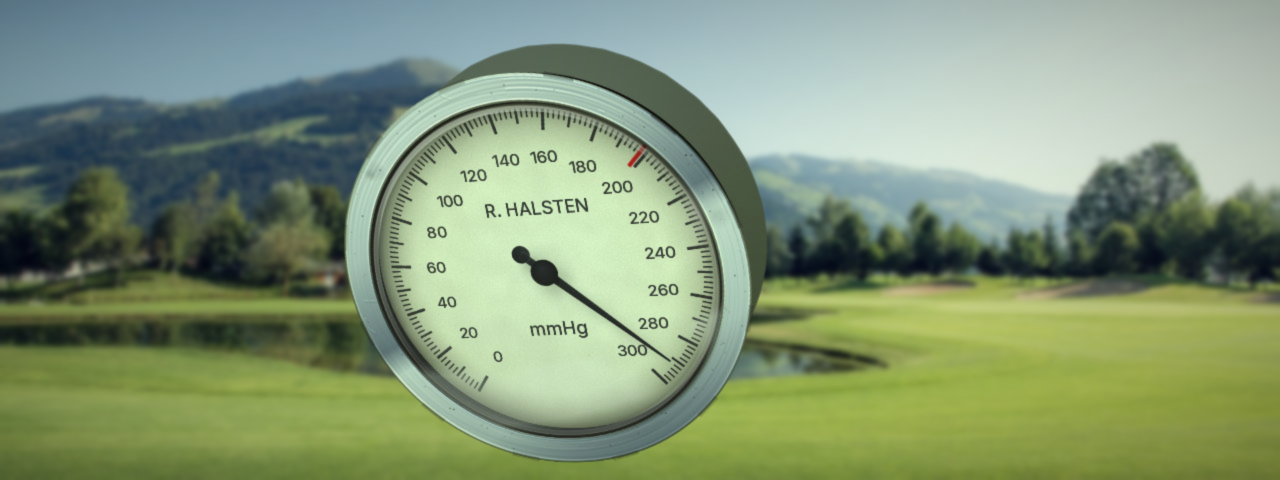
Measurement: 290 mmHg
